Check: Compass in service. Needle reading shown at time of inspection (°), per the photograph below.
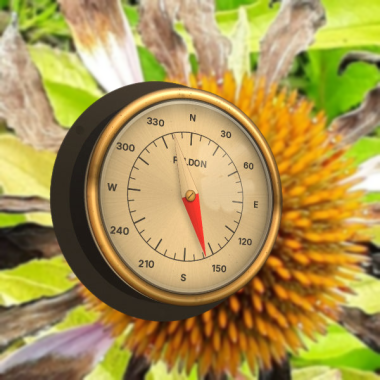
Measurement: 160 °
